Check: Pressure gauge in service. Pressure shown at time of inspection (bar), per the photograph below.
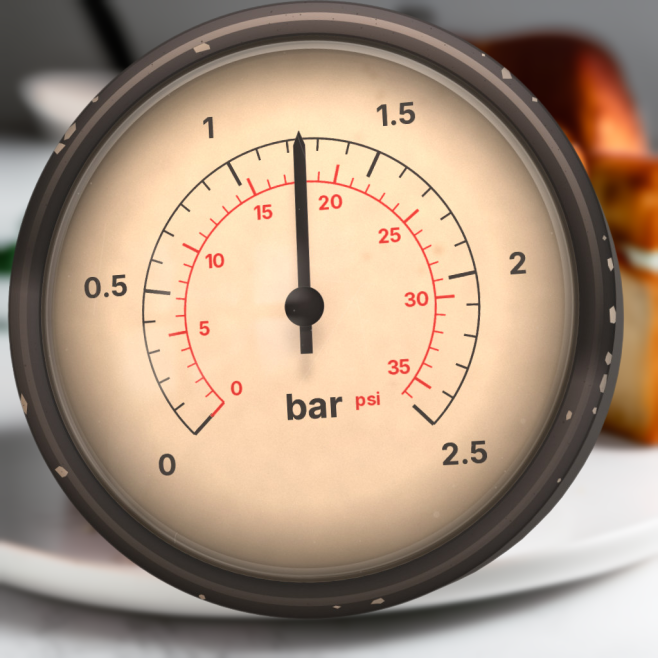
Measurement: 1.25 bar
